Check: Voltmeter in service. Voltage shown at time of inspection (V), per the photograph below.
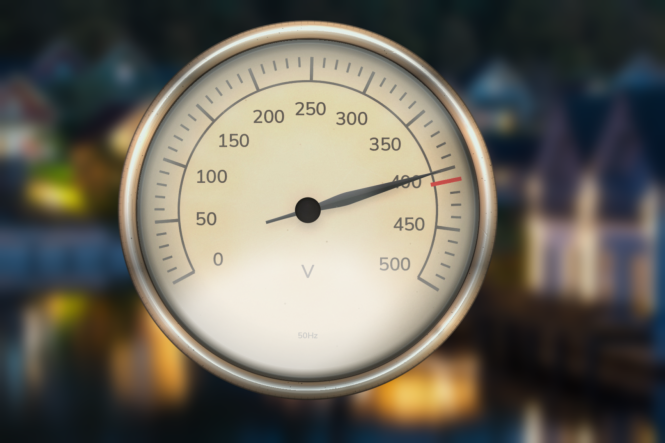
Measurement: 400 V
